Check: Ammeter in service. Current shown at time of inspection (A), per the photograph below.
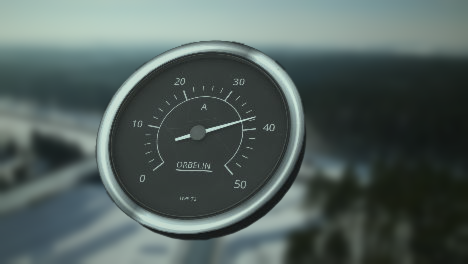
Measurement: 38 A
